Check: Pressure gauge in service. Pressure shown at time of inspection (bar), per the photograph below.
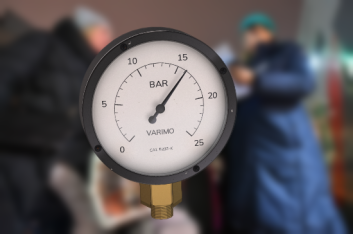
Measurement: 16 bar
